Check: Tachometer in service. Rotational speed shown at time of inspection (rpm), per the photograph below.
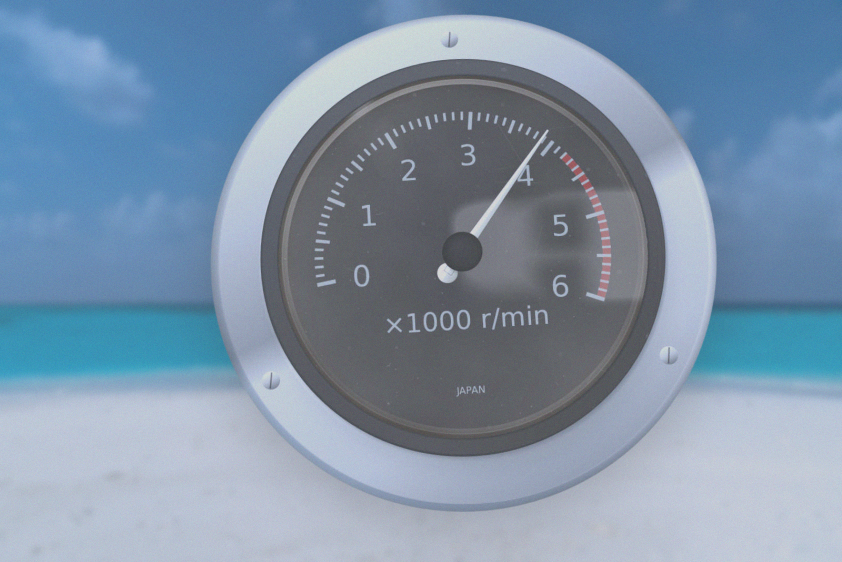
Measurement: 3900 rpm
